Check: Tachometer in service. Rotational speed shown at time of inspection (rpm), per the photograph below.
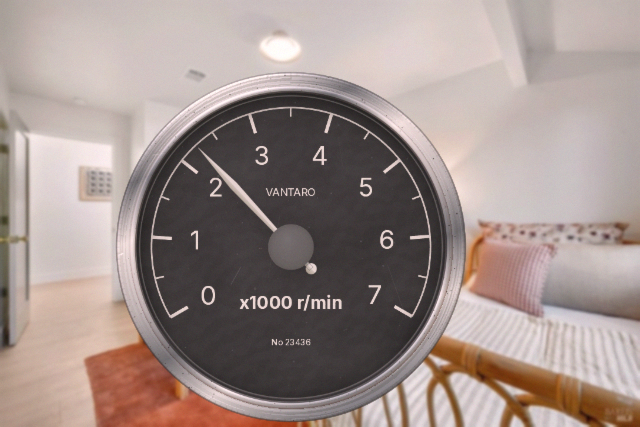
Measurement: 2250 rpm
